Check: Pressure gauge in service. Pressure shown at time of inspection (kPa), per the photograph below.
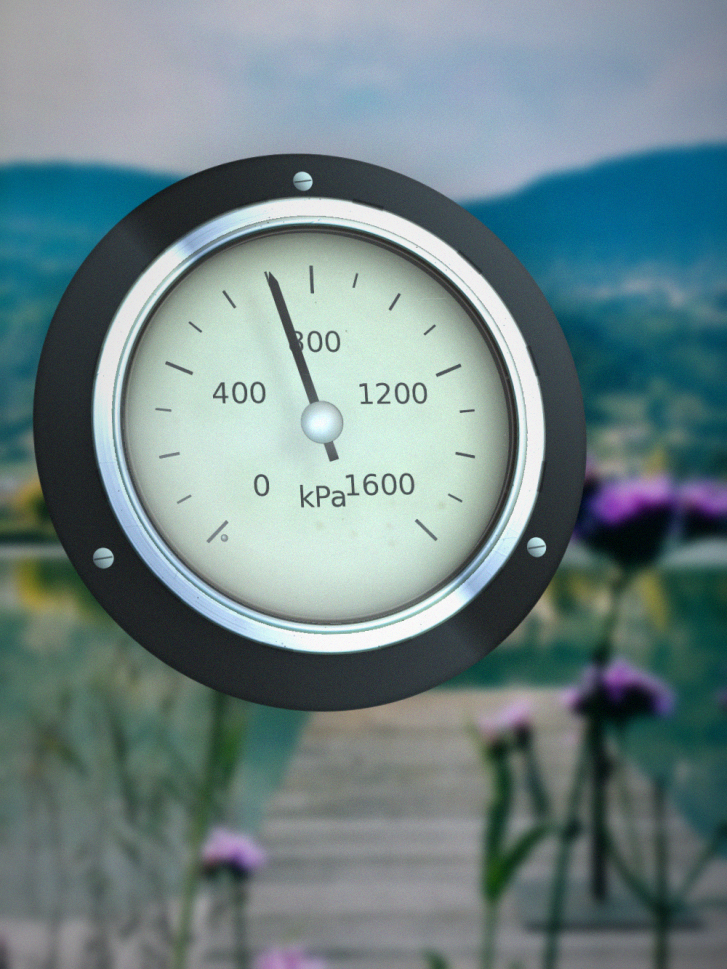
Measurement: 700 kPa
